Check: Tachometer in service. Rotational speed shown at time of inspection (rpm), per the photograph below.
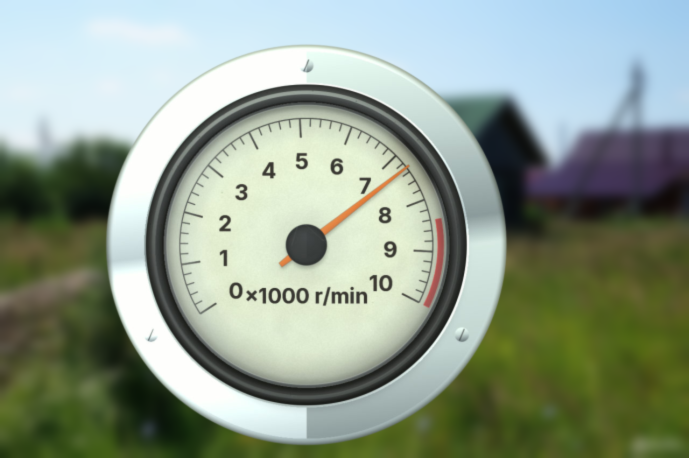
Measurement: 7300 rpm
